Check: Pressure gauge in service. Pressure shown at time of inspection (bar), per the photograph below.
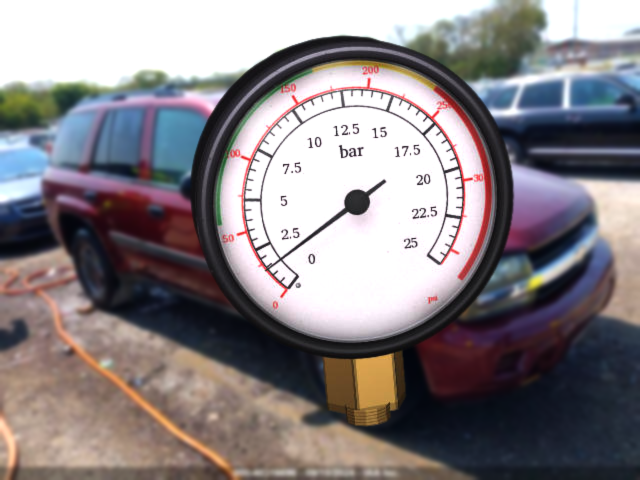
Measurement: 1.5 bar
